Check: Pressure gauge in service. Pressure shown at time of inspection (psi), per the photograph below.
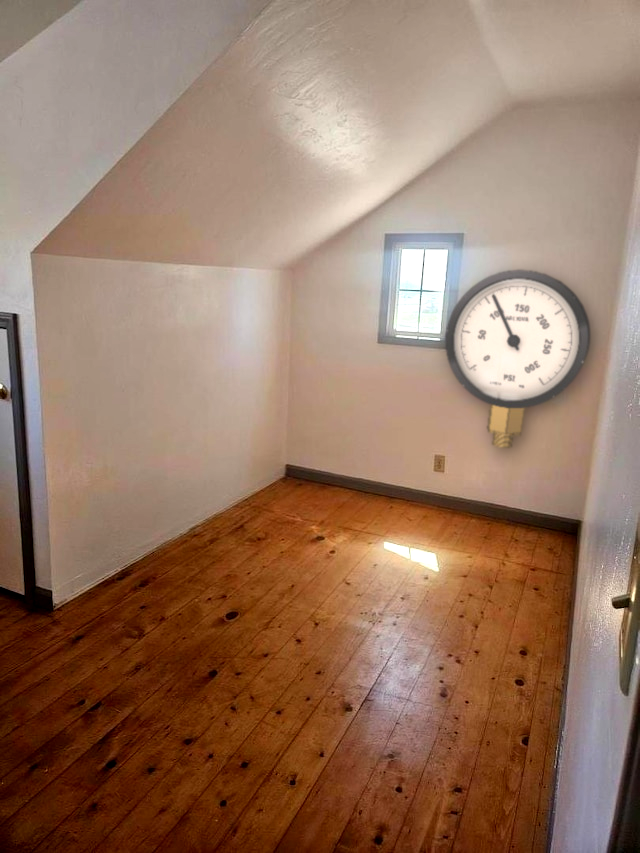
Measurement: 110 psi
